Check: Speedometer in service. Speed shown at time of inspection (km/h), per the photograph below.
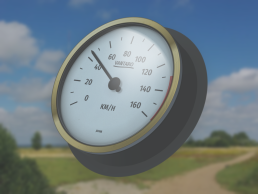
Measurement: 45 km/h
